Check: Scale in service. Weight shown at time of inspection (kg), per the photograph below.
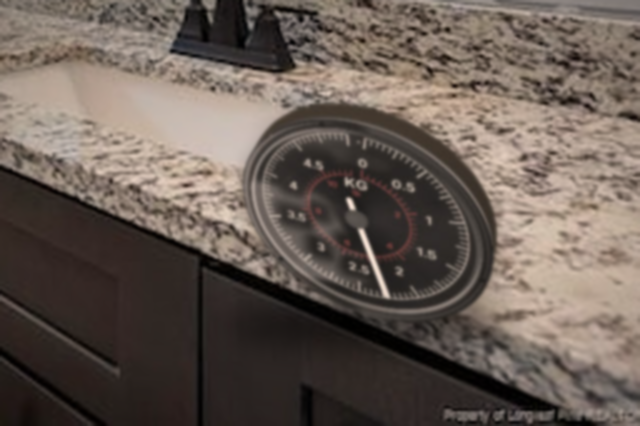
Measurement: 2.25 kg
